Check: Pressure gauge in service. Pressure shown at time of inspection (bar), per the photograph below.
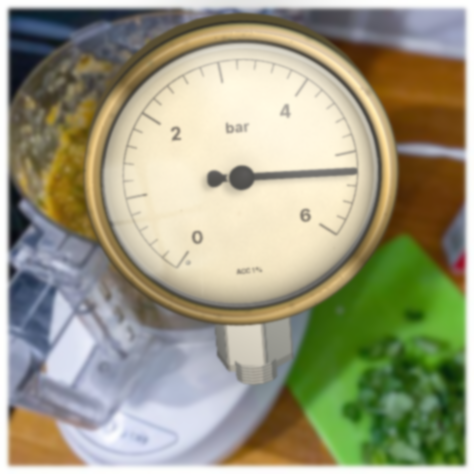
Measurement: 5.2 bar
